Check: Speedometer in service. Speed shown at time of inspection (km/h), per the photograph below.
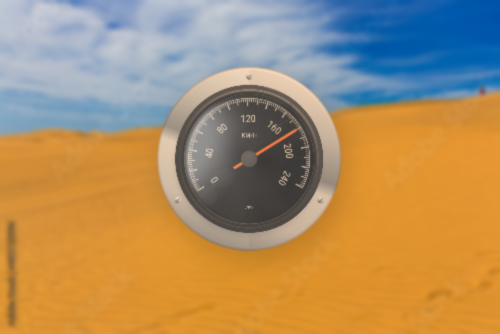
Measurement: 180 km/h
